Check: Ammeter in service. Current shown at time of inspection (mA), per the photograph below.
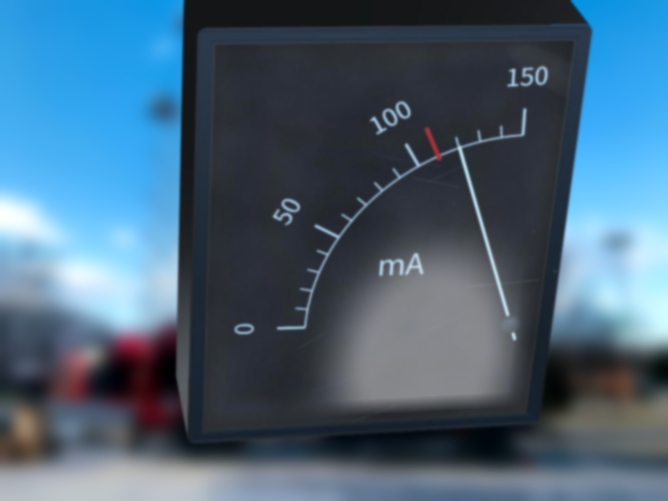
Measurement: 120 mA
